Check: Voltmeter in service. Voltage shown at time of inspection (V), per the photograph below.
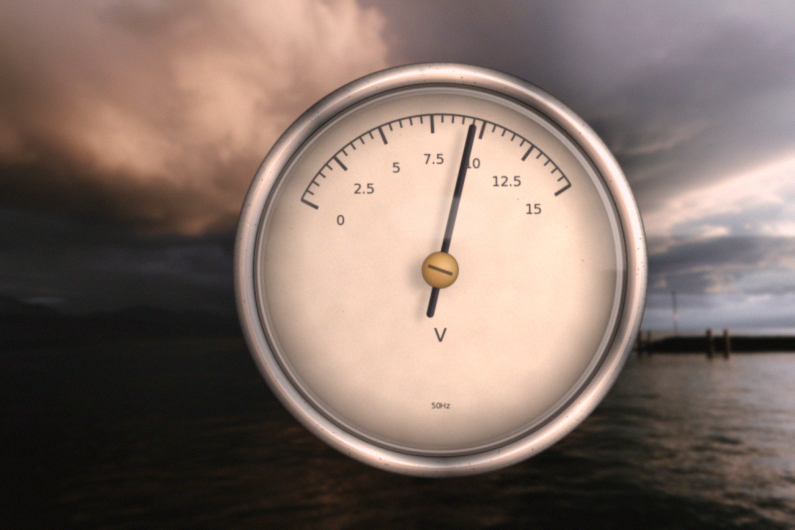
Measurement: 9.5 V
